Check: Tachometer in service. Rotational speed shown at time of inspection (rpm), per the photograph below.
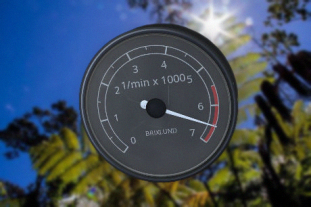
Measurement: 6500 rpm
